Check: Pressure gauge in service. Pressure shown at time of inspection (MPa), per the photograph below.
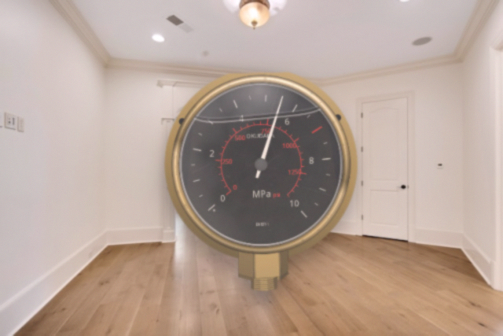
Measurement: 5.5 MPa
